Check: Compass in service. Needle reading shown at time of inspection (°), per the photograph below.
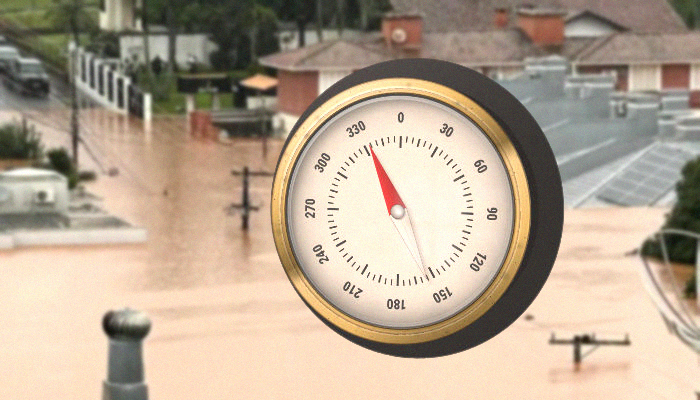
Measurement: 335 °
